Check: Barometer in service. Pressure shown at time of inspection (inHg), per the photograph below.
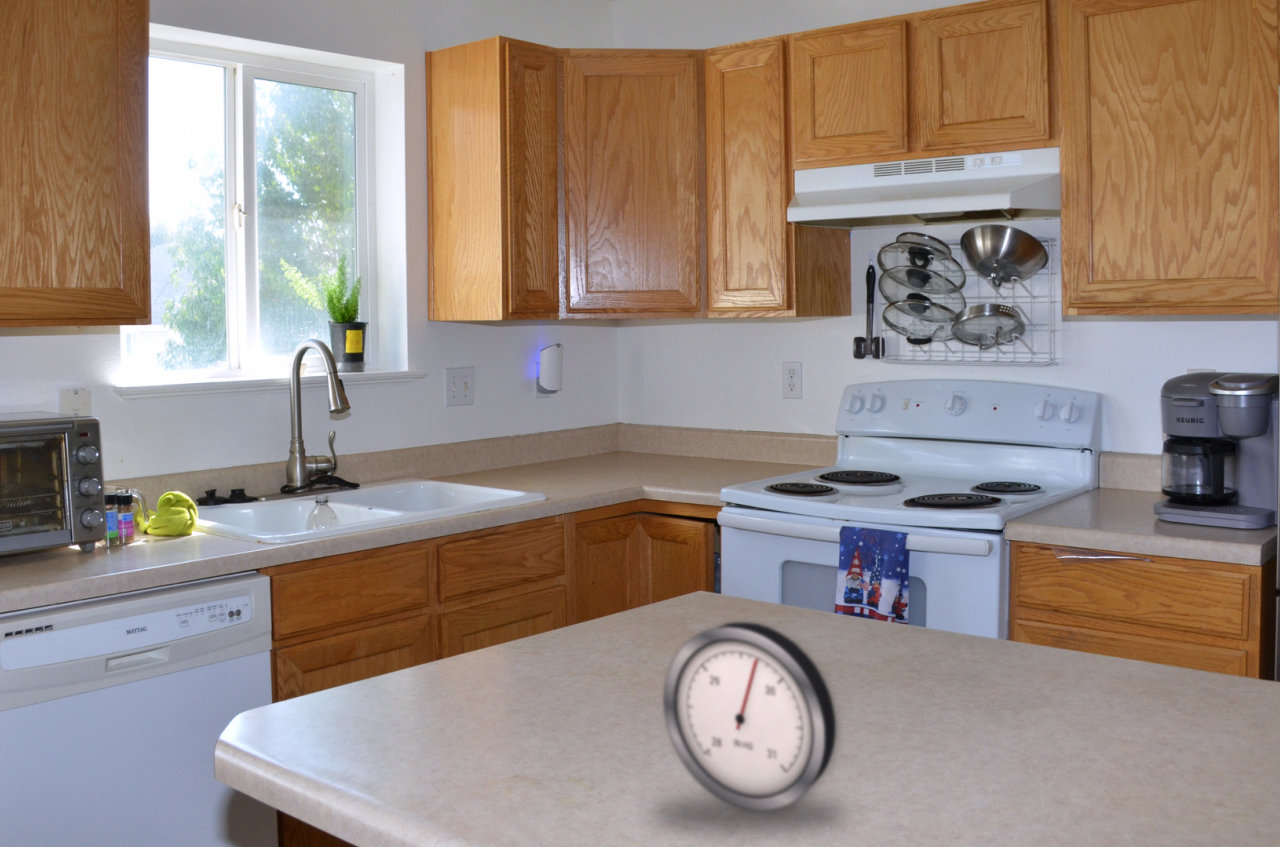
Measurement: 29.7 inHg
